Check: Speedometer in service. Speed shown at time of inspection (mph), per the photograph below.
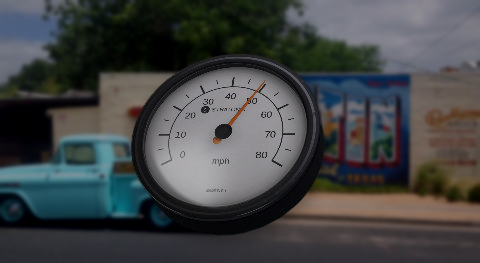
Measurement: 50 mph
